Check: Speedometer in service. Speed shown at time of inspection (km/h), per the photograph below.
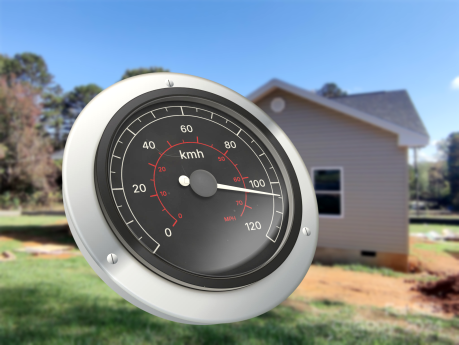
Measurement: 105 km/h
